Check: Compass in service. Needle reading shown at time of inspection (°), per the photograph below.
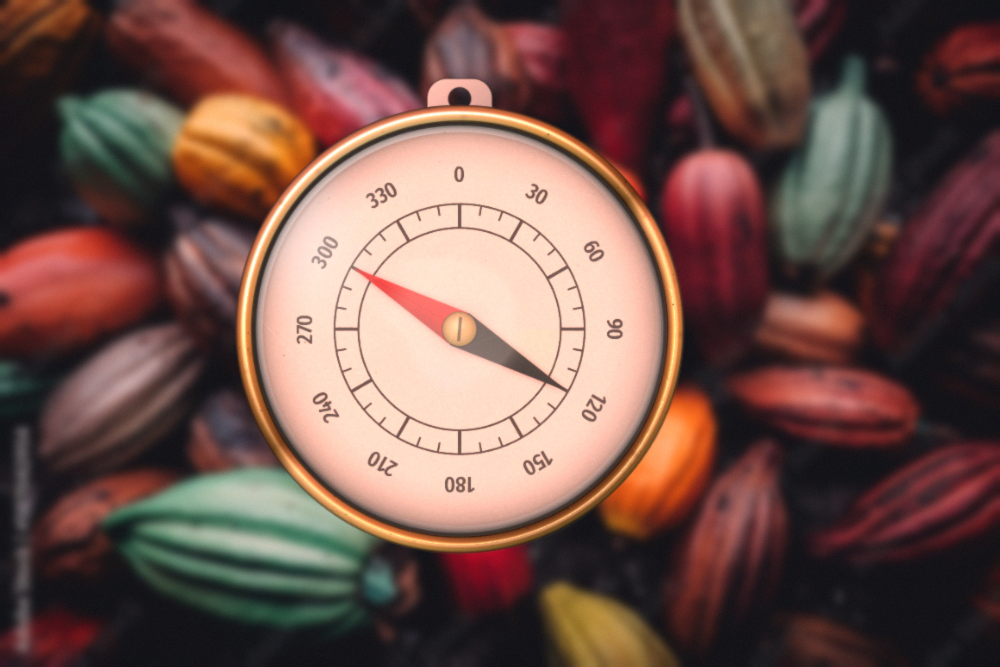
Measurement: 300 °
